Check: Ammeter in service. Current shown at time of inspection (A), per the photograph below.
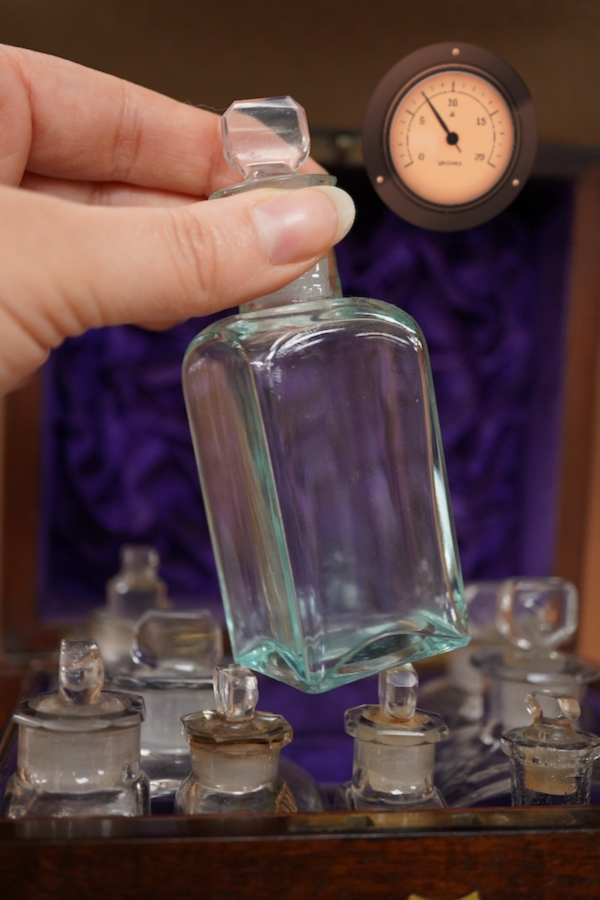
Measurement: 7 A
